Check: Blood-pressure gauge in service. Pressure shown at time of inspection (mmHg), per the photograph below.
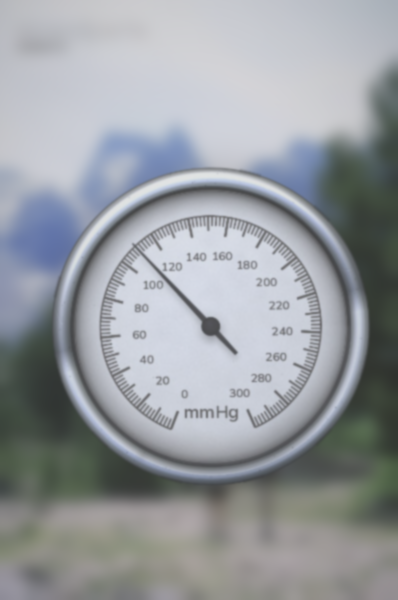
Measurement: 110 mmHg
